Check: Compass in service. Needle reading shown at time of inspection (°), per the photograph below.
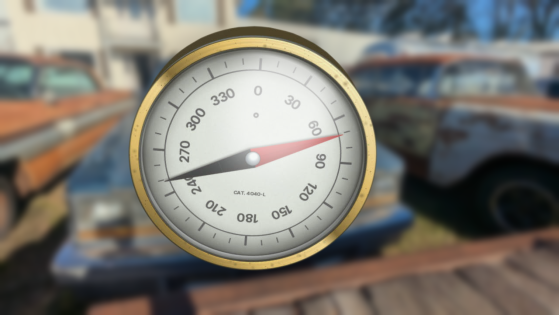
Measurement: 70 °
